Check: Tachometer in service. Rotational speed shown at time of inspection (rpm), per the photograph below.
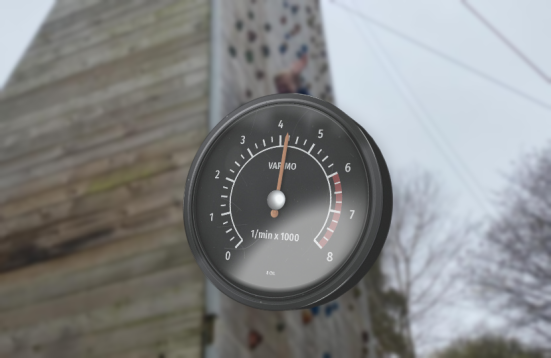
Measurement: 4250 rpm
